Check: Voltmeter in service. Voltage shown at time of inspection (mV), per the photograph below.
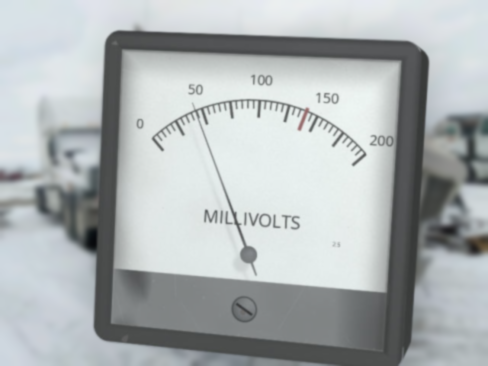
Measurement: 45 mV
